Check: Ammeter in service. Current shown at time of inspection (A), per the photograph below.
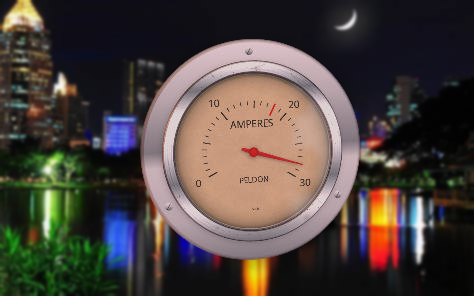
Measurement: 28 A
